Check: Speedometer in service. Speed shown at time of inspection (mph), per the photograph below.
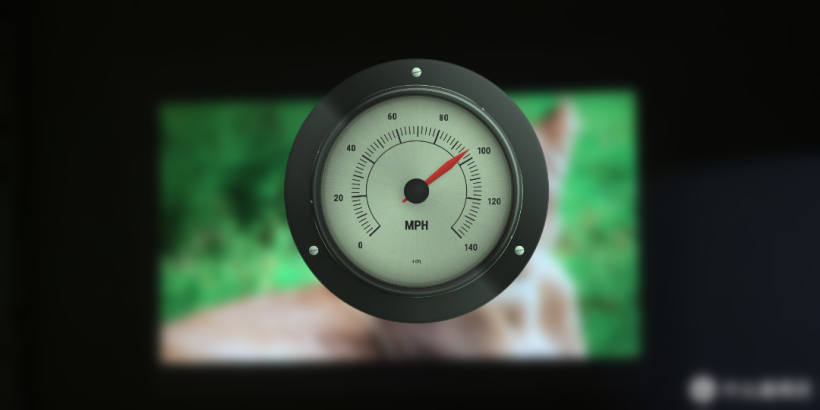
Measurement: 96 mph
